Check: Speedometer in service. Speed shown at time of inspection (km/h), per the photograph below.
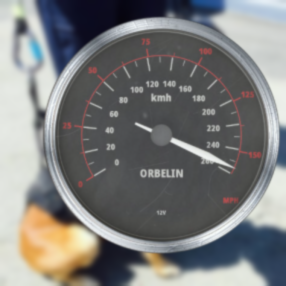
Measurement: 255 km/h
